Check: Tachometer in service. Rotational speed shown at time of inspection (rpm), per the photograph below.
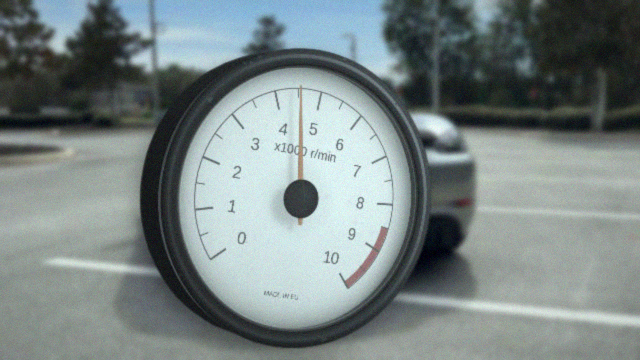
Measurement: 4500 rpm
